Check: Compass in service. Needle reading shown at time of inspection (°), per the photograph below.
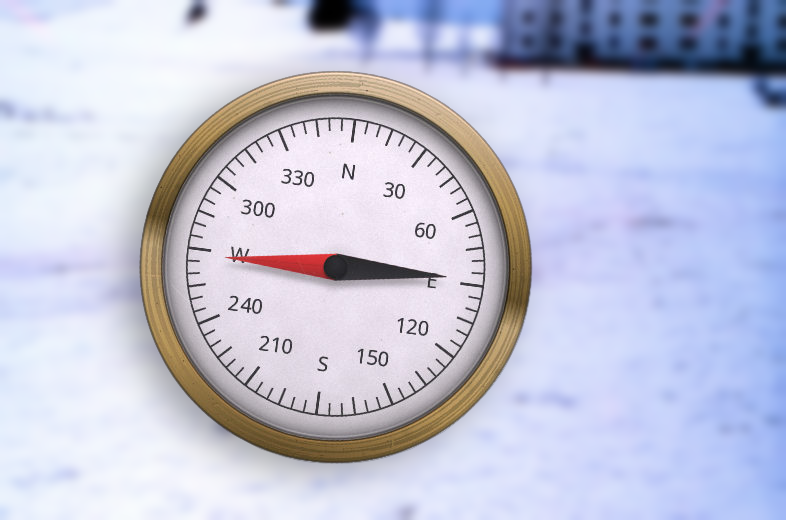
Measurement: 267.5 °
